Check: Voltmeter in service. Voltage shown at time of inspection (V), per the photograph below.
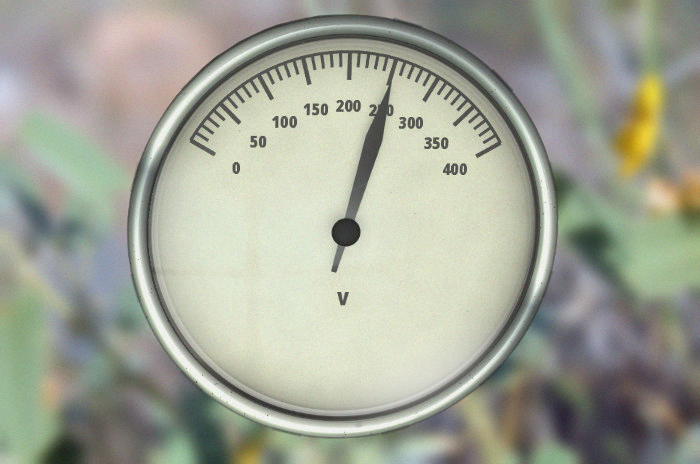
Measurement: 250 V
